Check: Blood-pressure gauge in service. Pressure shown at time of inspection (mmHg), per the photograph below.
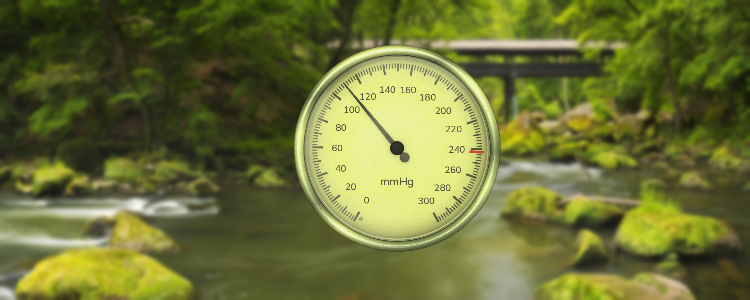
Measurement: 110 mmHg
